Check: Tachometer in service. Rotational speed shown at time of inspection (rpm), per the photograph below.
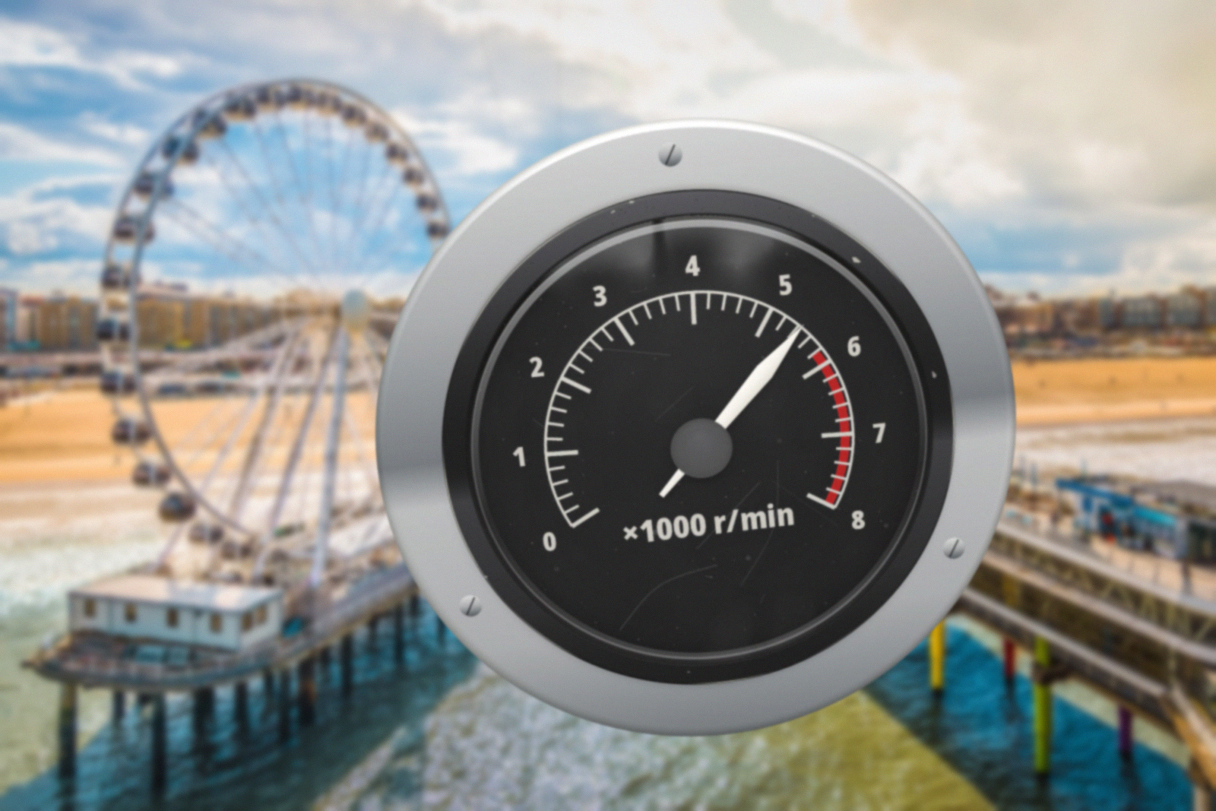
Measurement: 5400 rpm
